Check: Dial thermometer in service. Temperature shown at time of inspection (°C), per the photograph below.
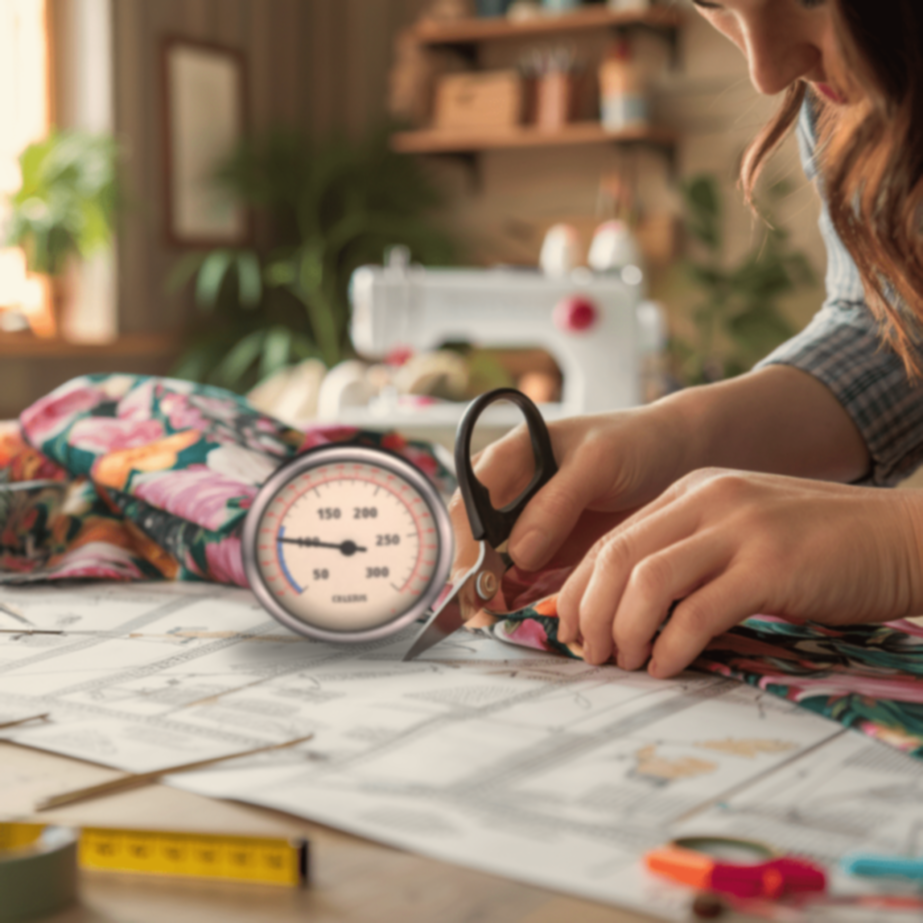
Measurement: 100 °C
